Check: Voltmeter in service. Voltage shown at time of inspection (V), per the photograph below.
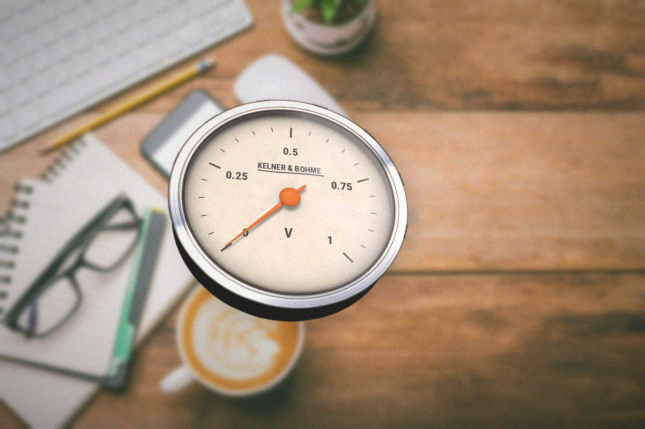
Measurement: 0 V
